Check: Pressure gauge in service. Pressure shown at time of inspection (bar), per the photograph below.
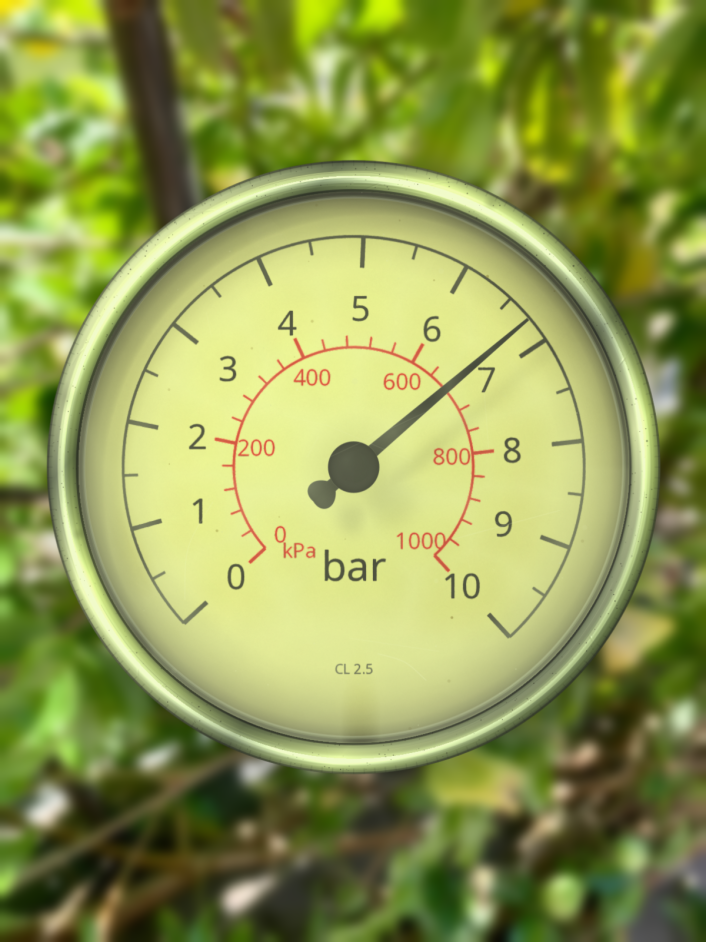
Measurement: 6.75 bar
